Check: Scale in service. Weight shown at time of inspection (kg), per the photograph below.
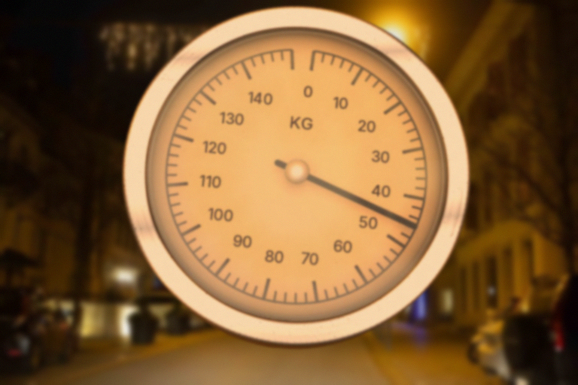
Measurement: 46 kg
